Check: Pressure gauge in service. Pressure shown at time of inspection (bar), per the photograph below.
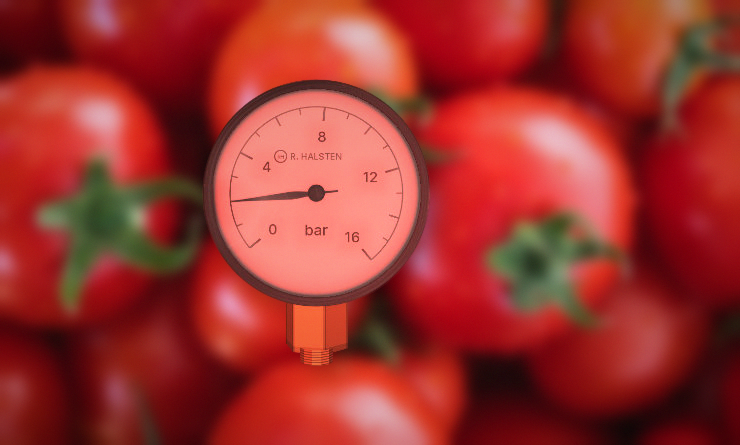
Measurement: 2 bar
